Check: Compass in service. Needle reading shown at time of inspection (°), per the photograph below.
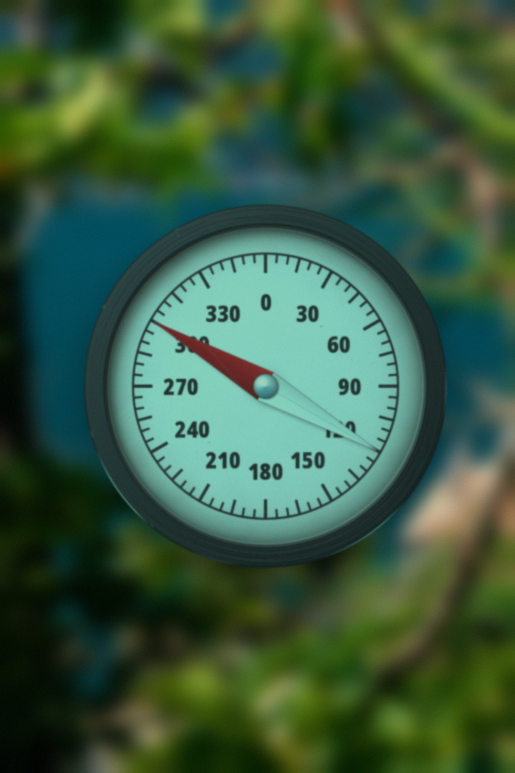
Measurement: 300 °
